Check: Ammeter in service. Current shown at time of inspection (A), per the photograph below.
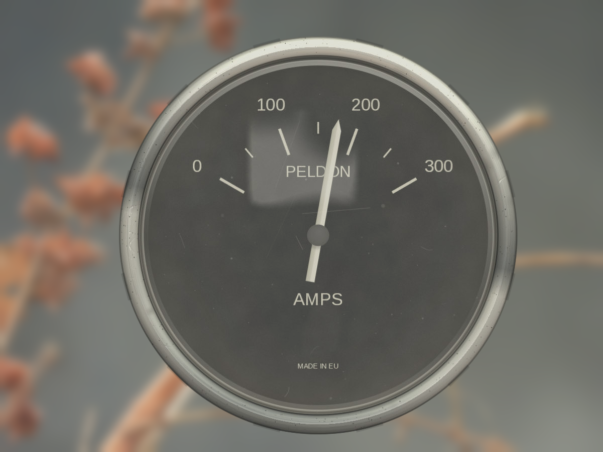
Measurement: 175 A
